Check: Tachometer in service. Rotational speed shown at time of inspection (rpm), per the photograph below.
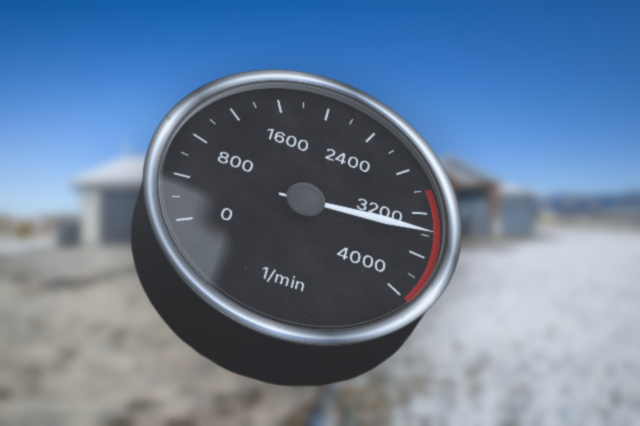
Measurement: 3400 rpm
